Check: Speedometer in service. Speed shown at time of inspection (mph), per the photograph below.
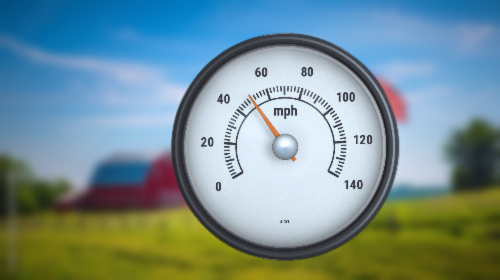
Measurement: 50 mph
